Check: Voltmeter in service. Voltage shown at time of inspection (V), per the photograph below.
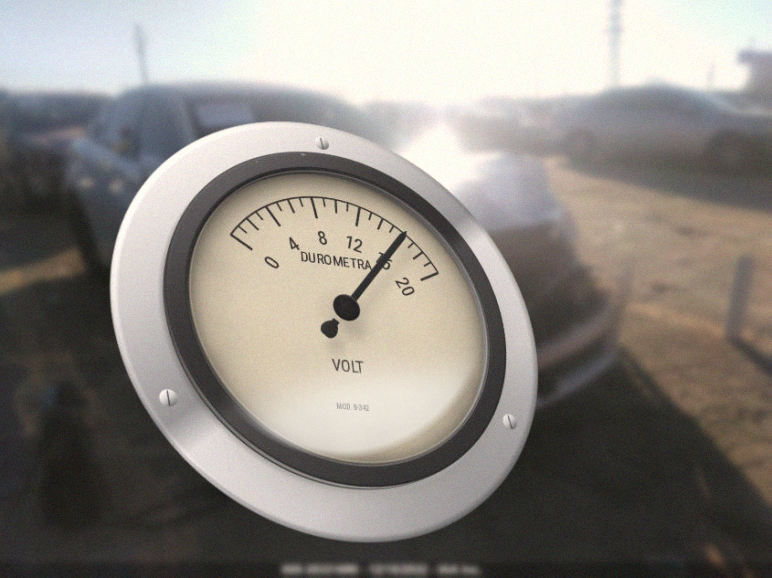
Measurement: 16 V
